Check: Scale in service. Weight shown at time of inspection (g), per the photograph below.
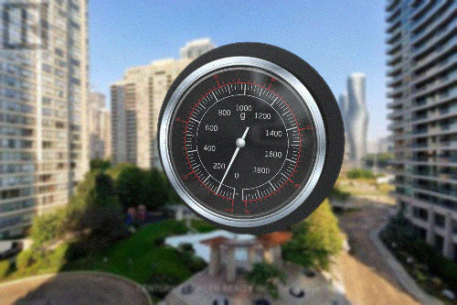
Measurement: 100 g
